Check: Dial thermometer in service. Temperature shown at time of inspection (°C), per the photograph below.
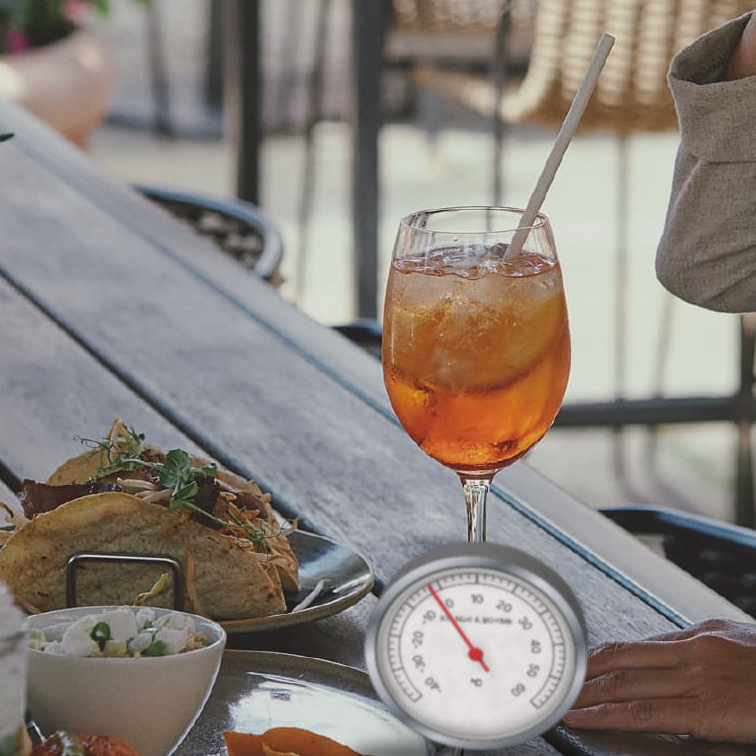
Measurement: -2 °C
